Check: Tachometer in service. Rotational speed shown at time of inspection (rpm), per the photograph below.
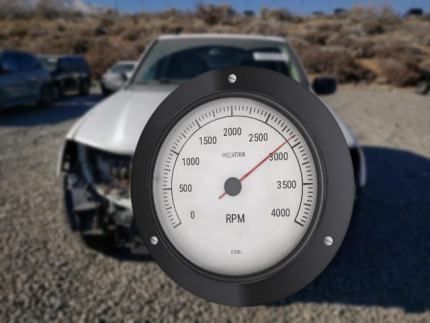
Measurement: 2900 rpm
